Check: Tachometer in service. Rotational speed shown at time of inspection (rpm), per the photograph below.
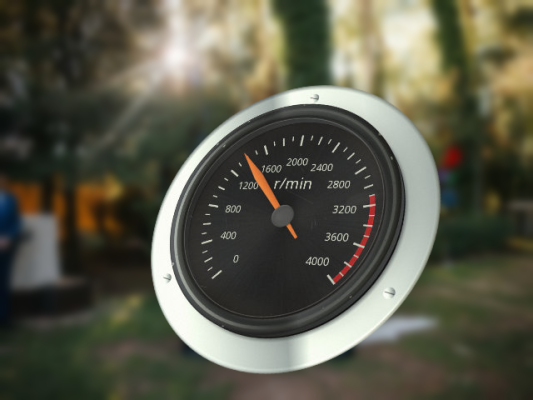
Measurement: 1400 rpm
